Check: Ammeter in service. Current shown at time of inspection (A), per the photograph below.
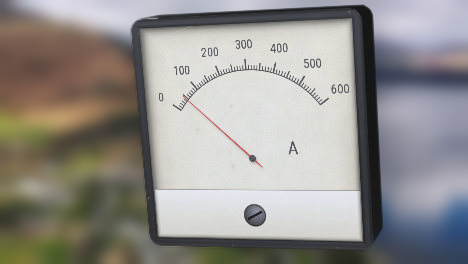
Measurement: 50 A
